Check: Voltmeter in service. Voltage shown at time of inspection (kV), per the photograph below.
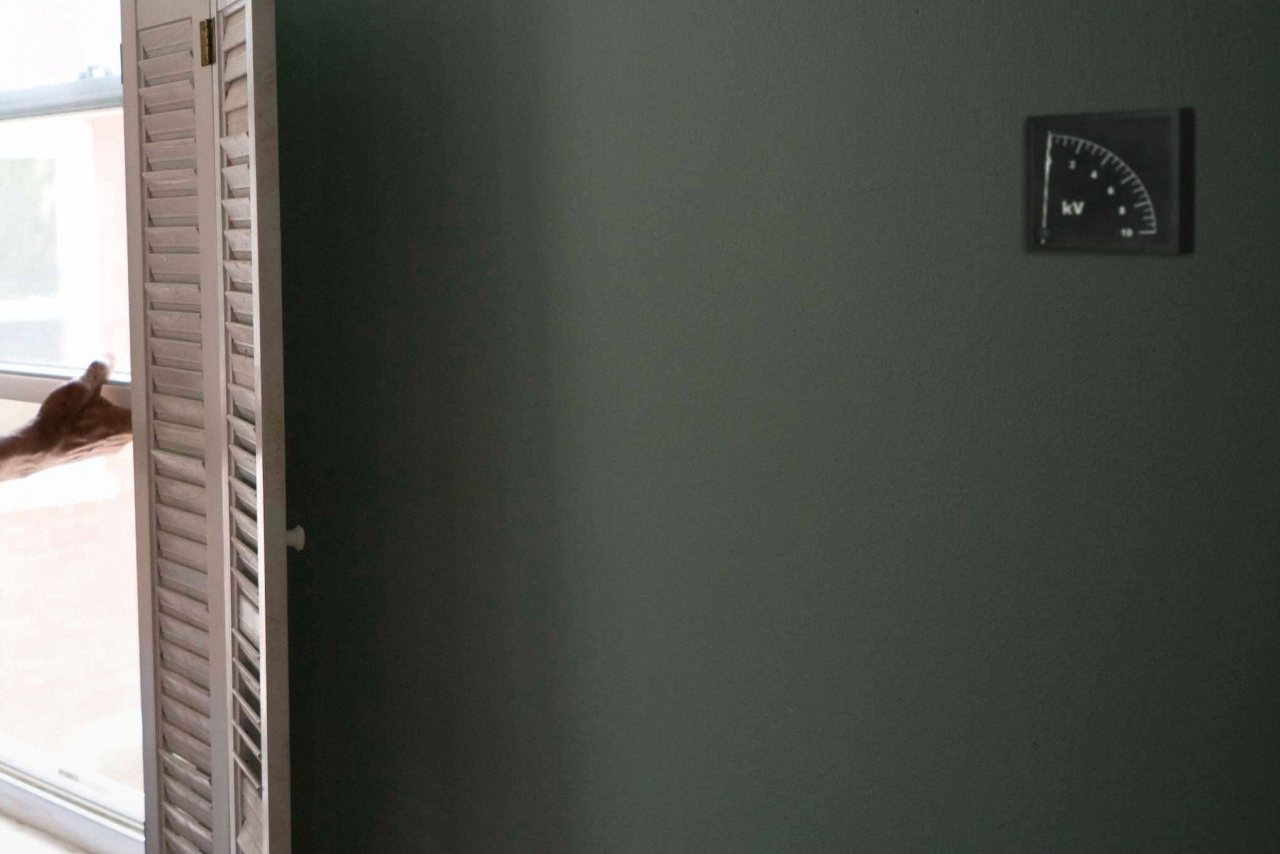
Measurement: 0 kV
